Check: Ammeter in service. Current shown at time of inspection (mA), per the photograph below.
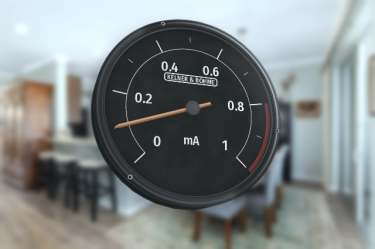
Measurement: 0.1 mA
